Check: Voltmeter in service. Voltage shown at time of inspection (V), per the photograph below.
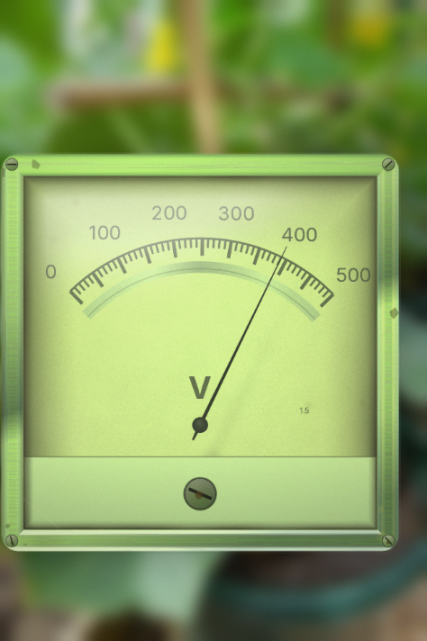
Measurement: 390 V
